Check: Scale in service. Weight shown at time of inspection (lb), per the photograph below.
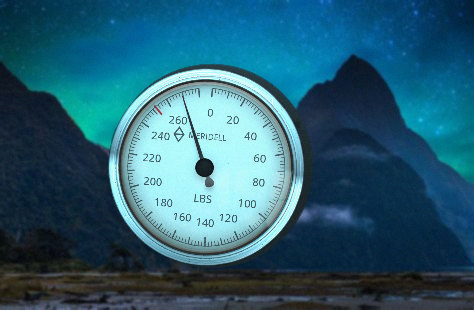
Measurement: 270 lb
